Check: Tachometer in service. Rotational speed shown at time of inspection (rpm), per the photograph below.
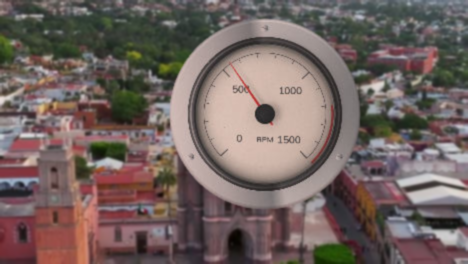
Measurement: 550 rpm
